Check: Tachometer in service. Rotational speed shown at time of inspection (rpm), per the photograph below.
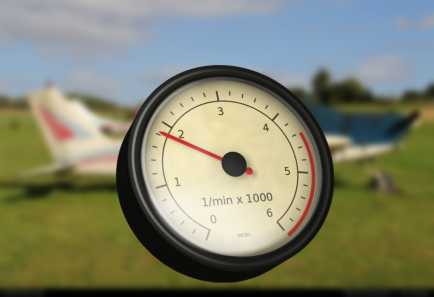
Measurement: 1800 rpm
